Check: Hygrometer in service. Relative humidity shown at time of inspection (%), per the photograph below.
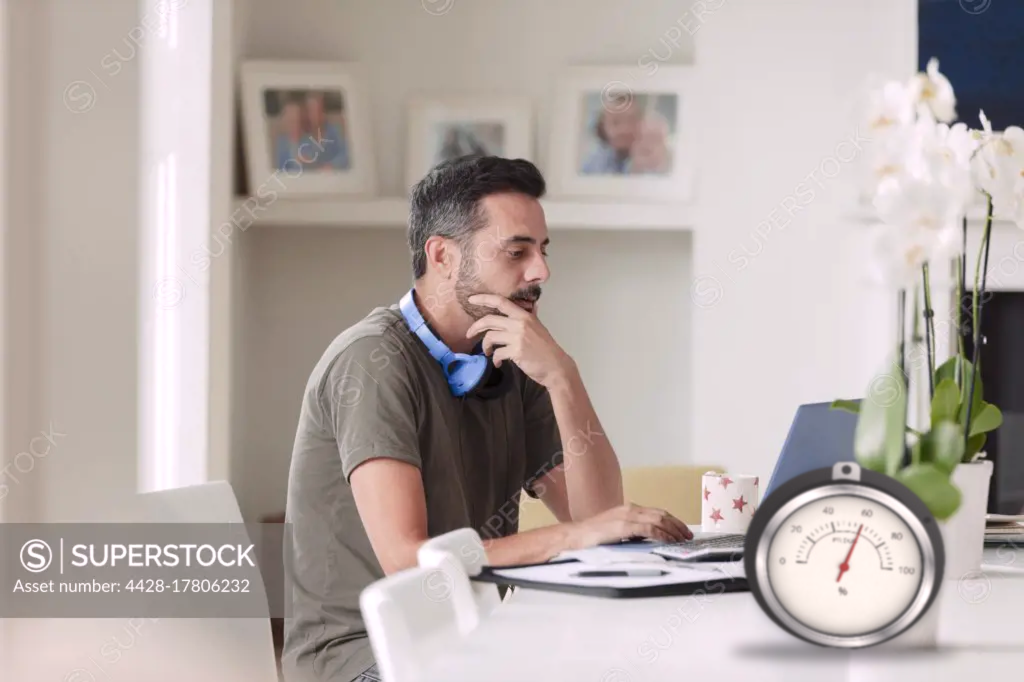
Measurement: 60 %
